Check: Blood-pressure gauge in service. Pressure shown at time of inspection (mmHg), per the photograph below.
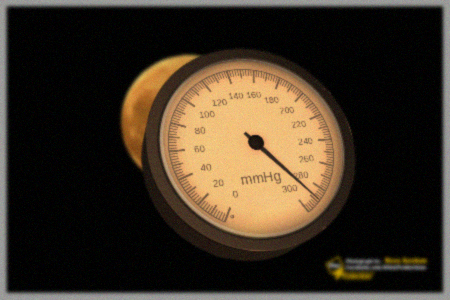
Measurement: 290 mmHg
